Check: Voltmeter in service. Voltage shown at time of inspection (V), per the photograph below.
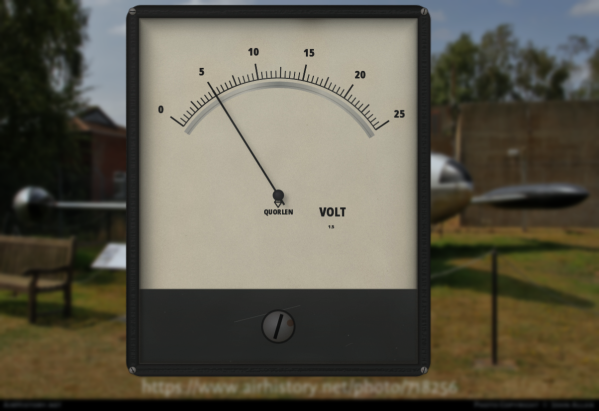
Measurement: 5 V
